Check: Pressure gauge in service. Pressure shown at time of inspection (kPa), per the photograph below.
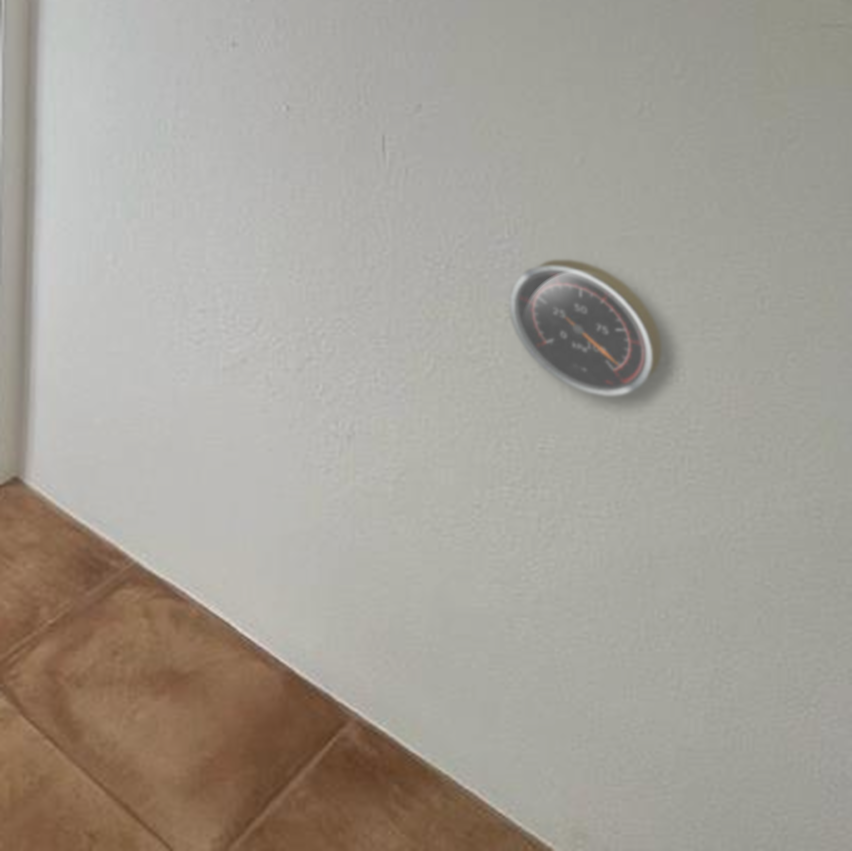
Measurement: 95 kPa
